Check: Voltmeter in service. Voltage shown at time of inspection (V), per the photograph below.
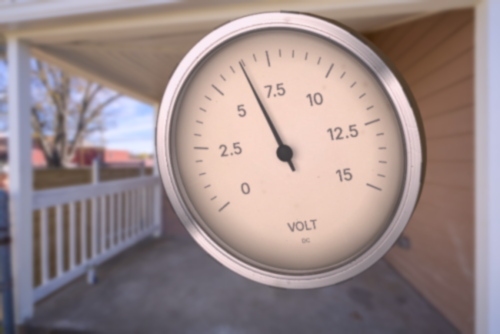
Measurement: 6.5 V
